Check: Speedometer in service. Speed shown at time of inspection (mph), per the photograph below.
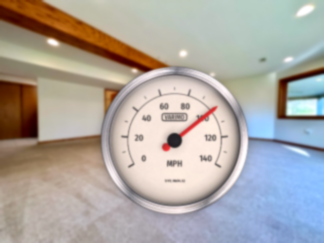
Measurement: 100 mph
